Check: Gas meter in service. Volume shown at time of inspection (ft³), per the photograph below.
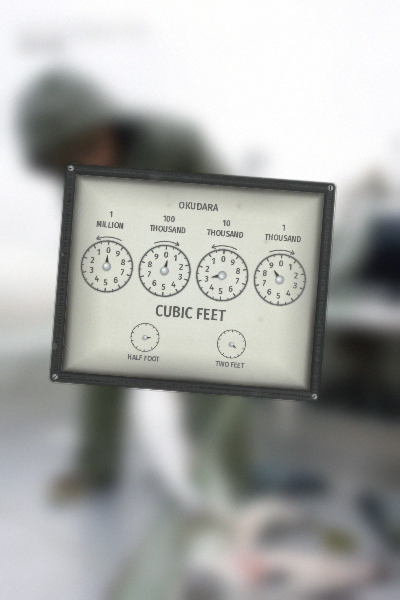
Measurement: 2900 ft³
